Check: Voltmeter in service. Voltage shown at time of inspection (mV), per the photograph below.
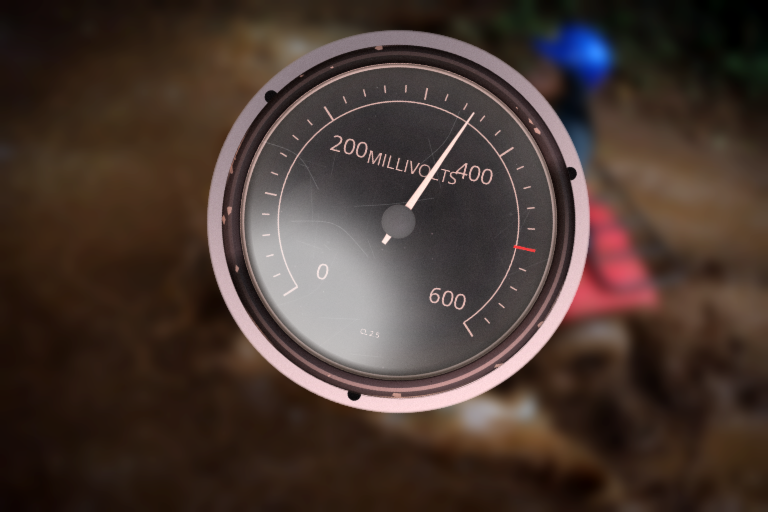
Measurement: 350 mV
